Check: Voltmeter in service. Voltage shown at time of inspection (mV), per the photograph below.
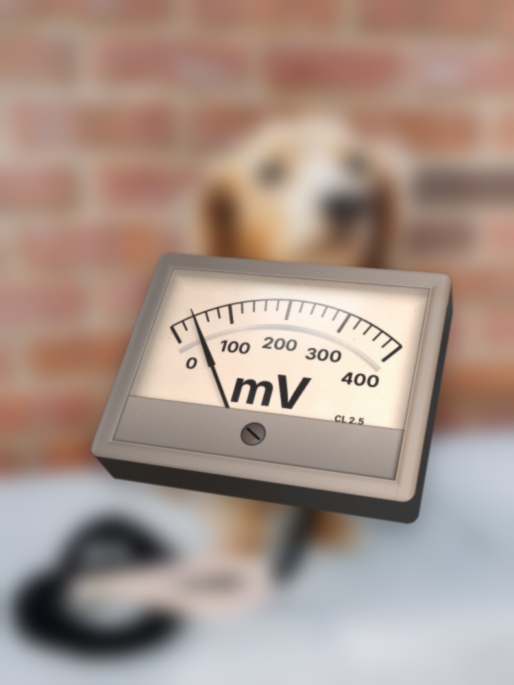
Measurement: 40 mV
